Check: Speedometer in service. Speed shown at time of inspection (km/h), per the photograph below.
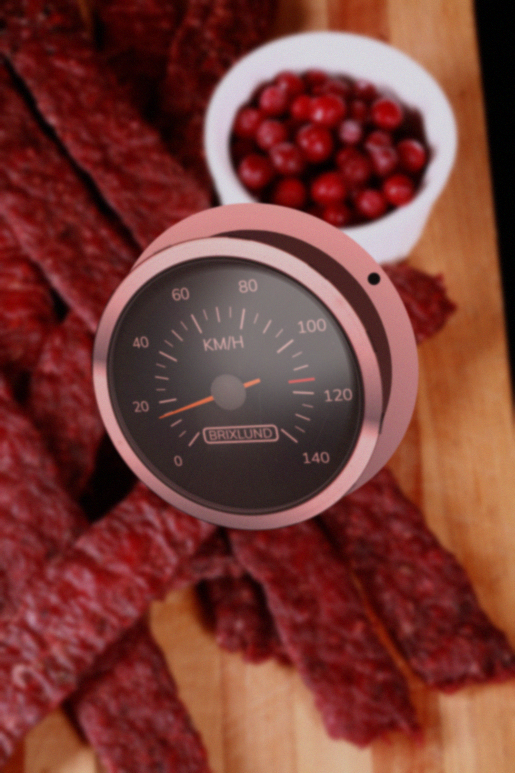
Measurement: 15 km/h
